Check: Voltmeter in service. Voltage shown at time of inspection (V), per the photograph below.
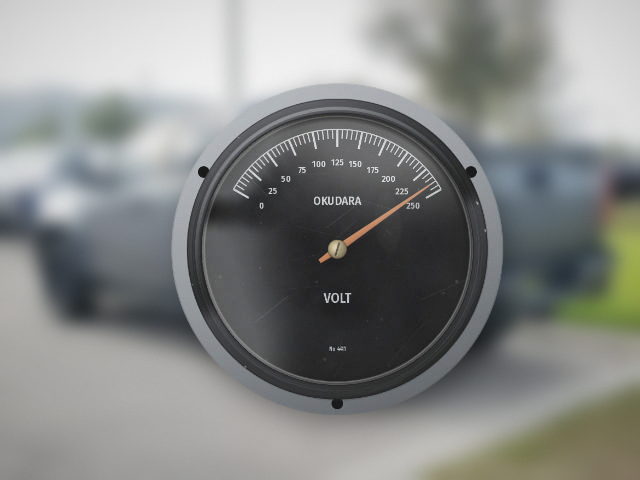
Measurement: 240 V
